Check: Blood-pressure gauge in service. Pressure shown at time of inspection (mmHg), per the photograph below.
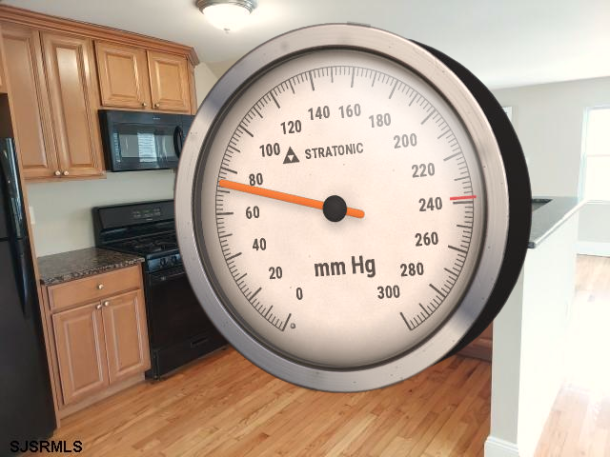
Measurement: 74 mmHg
